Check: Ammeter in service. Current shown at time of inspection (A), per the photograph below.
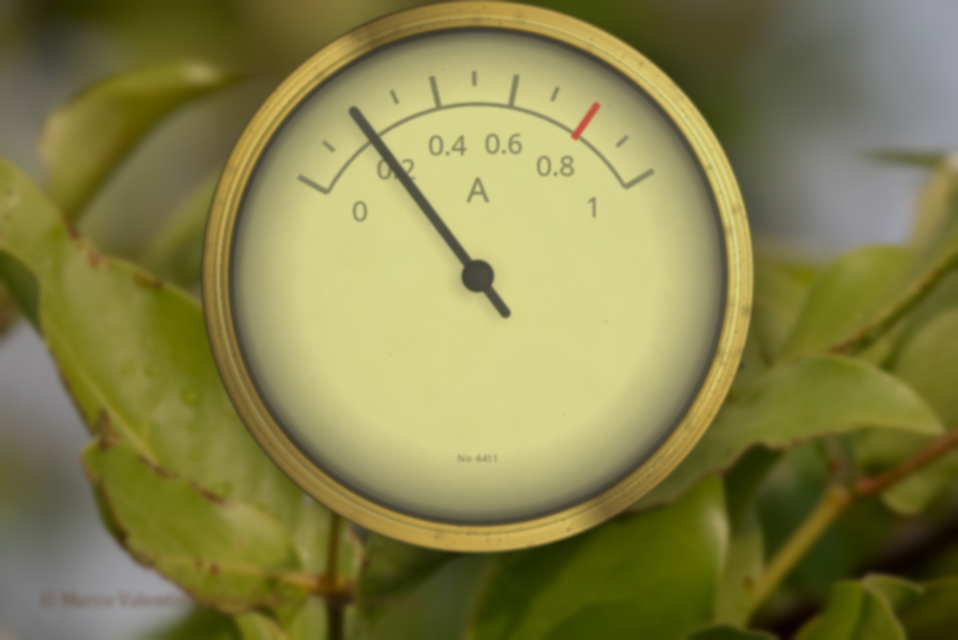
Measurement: 0.2 A
